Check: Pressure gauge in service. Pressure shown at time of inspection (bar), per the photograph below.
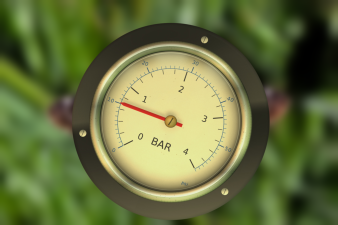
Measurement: 0.7 bar
